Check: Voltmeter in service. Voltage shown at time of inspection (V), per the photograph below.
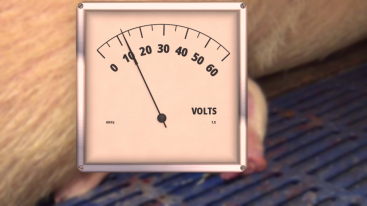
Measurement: 12.5 V
